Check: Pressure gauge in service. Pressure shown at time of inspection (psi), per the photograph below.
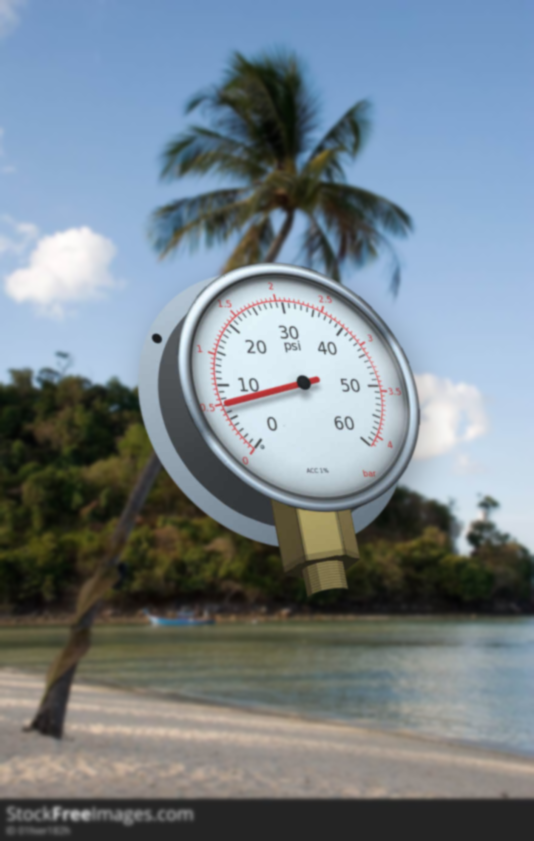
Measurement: 7 psi
